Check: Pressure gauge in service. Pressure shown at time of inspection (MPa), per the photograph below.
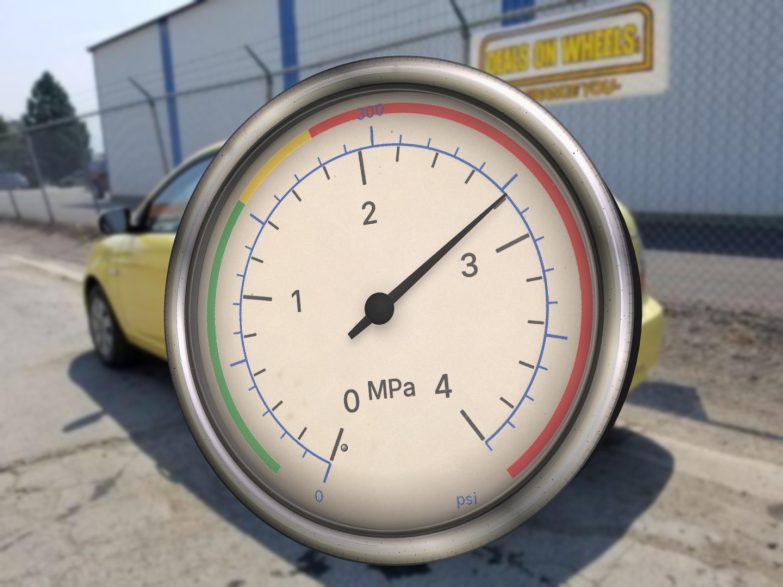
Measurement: 2.8 MPa
